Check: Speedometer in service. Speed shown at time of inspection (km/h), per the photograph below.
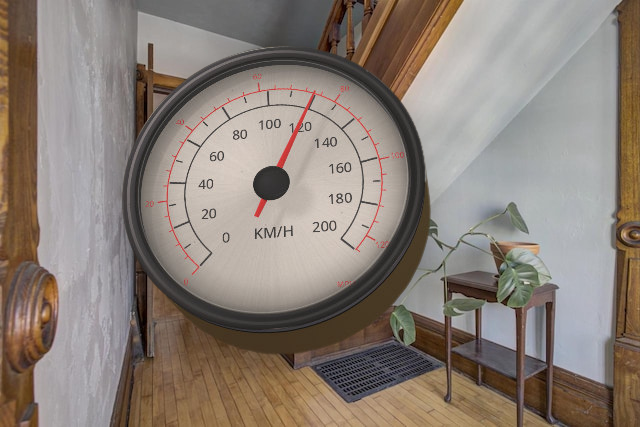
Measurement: 120 km/h
